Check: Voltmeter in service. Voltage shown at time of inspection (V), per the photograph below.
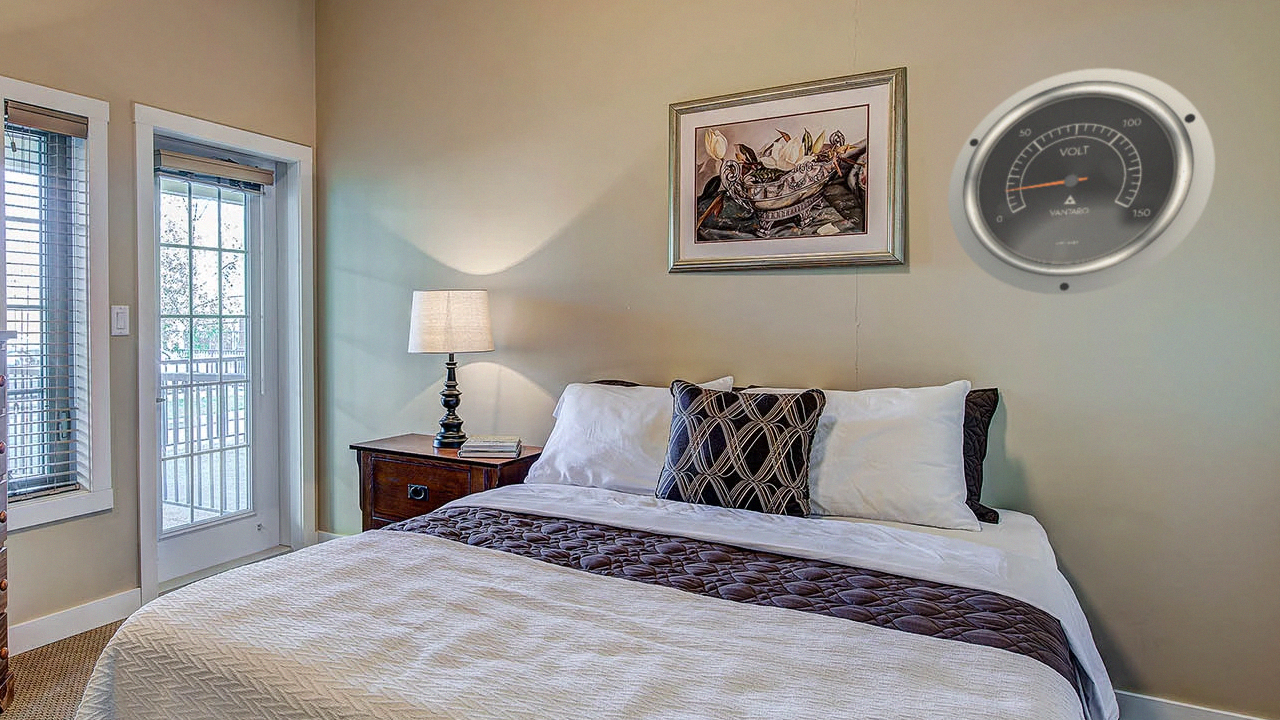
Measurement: 15 V
